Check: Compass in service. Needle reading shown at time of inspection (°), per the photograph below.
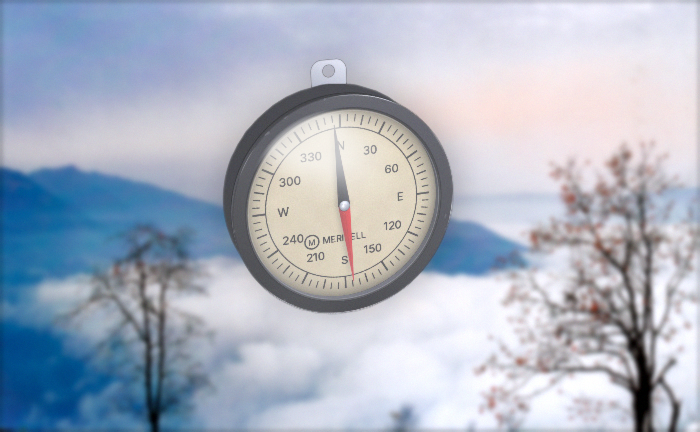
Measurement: 175 °
